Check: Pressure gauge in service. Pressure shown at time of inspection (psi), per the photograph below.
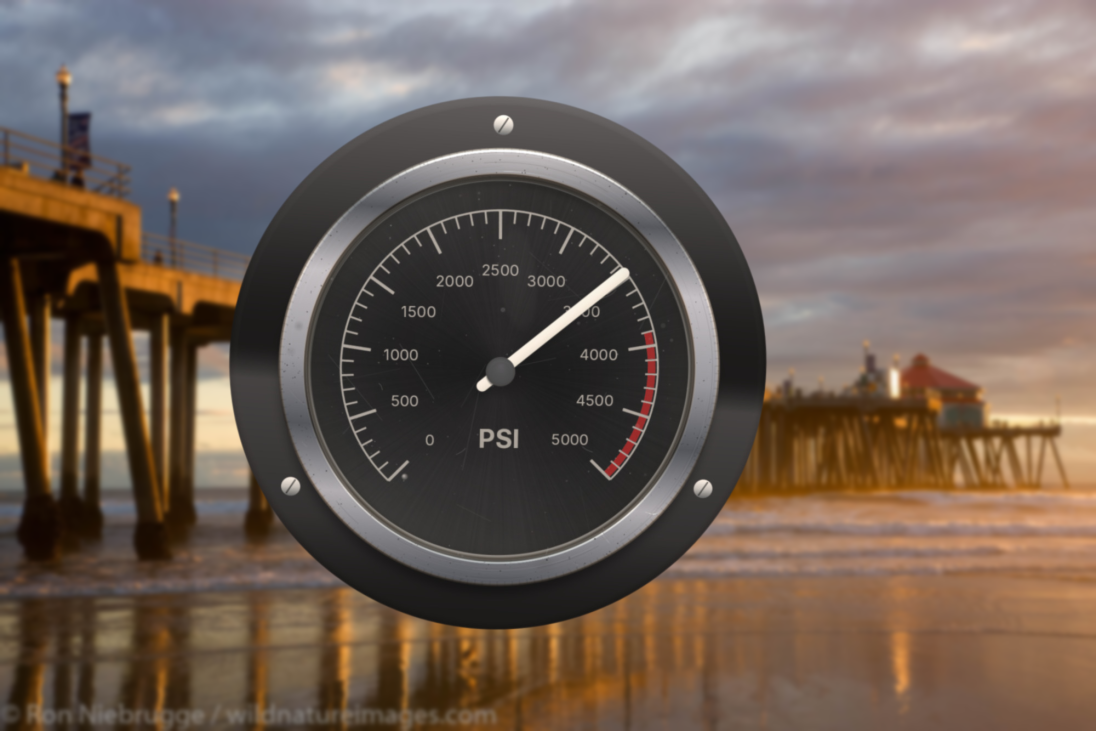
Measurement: 3450 psi
